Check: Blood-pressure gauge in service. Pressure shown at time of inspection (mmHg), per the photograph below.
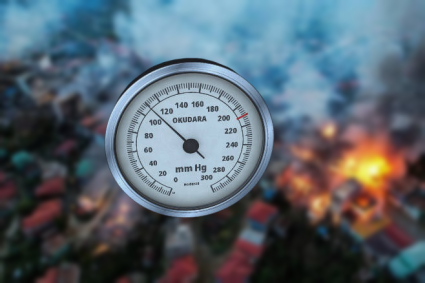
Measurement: 110 mmHg
